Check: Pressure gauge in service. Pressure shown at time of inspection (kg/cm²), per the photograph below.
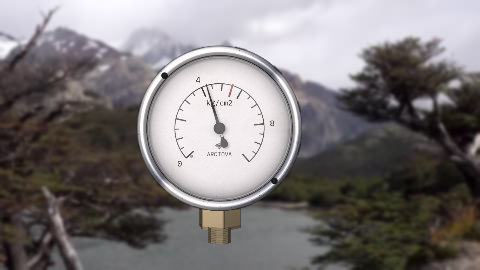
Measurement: 4.25 kg/cm²
